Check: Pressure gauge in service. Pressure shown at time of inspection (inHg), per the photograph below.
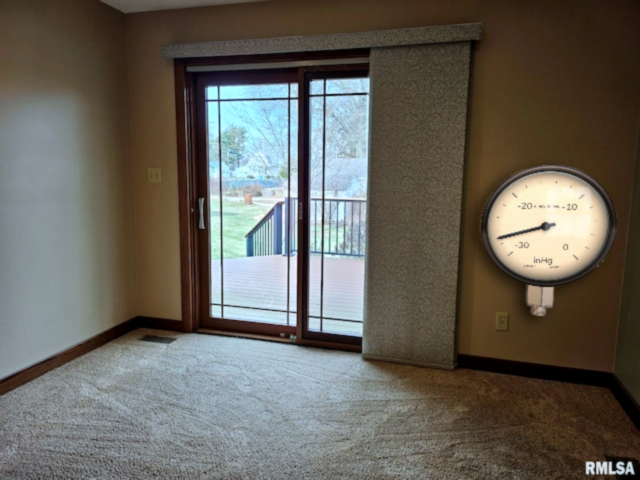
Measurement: -27 inHg
